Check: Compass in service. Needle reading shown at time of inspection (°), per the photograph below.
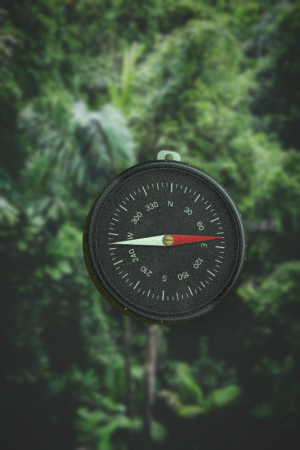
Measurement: 80 °
